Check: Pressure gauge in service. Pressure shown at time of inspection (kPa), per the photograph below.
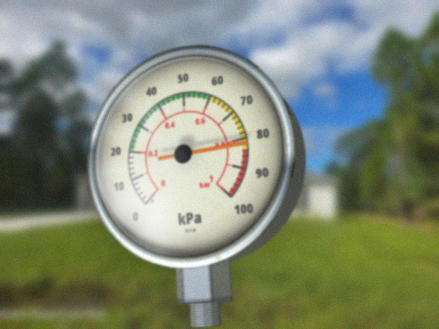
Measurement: 82 kPa
